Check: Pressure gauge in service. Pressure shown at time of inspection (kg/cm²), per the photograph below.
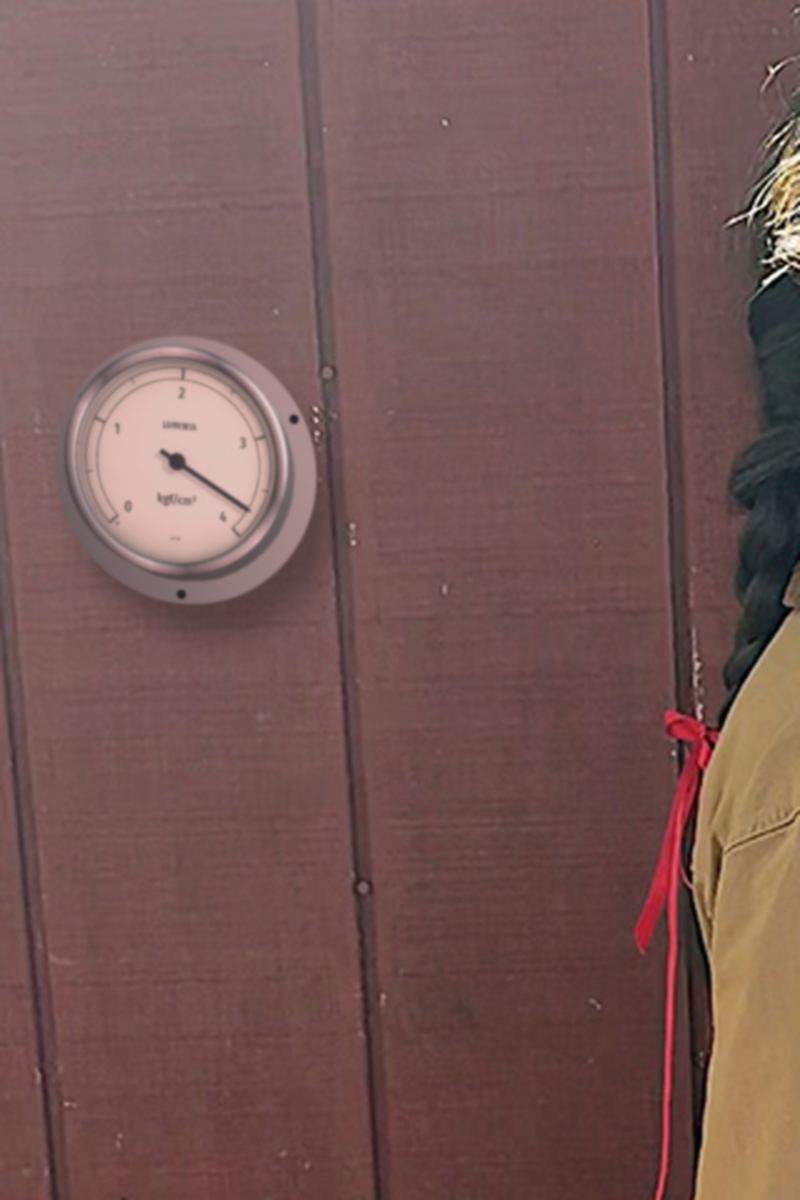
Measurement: 3.75 kg/cm²
